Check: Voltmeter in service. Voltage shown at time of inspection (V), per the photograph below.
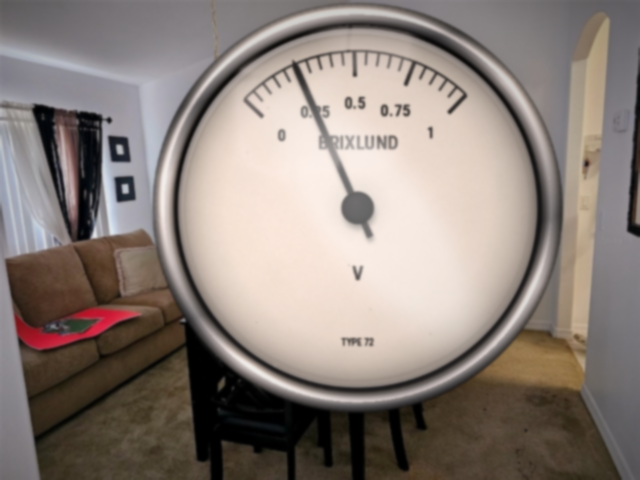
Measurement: 0.25 V
